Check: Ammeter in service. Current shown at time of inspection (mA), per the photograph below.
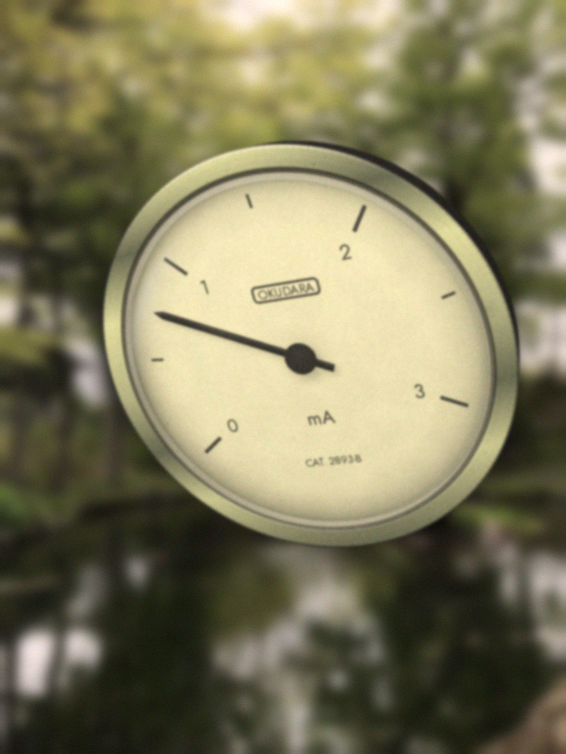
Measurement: 0.75 mA
